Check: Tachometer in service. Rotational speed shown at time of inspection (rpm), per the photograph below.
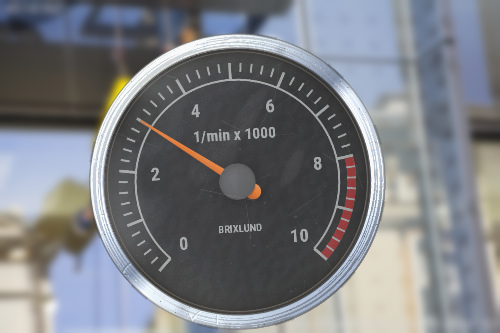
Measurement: 3000 rpm
